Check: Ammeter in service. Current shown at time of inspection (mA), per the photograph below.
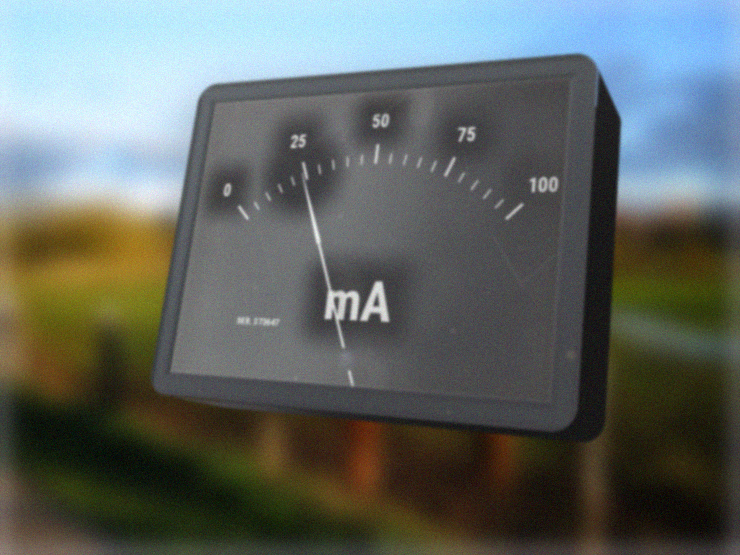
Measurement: 25 mA
